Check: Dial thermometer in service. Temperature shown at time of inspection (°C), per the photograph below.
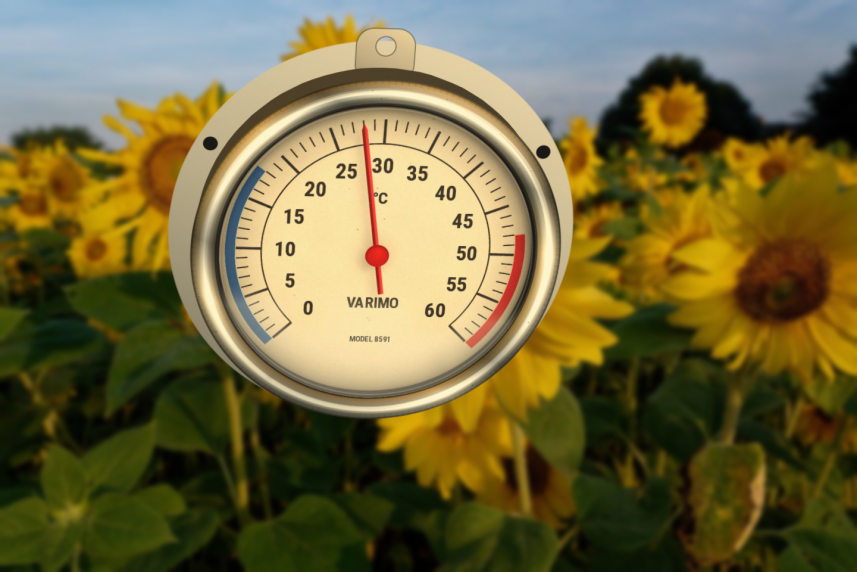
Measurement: 28 °C
